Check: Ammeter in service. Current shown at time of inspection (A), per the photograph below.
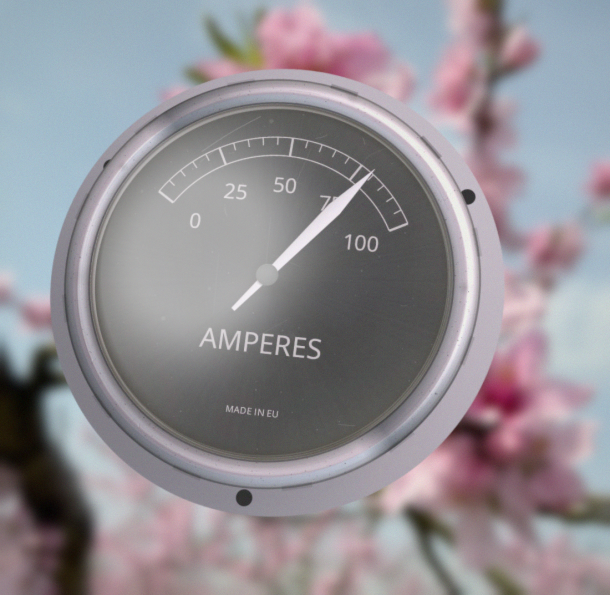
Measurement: 80 A
